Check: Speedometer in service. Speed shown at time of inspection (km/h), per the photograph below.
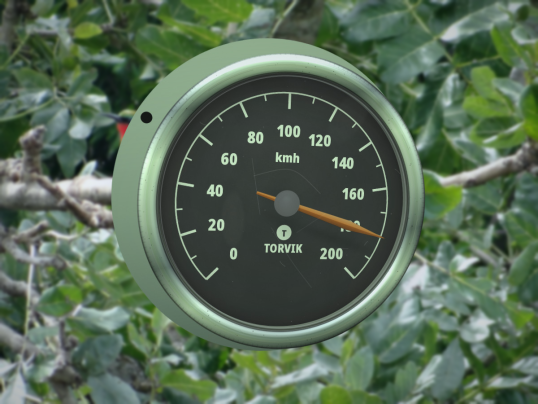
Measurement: 180 km/h
